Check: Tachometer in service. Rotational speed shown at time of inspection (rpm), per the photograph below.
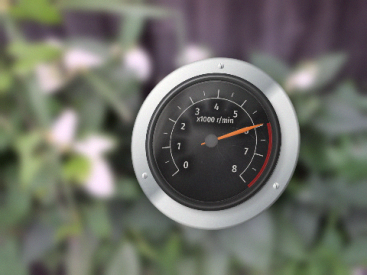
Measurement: 6000 rpm
